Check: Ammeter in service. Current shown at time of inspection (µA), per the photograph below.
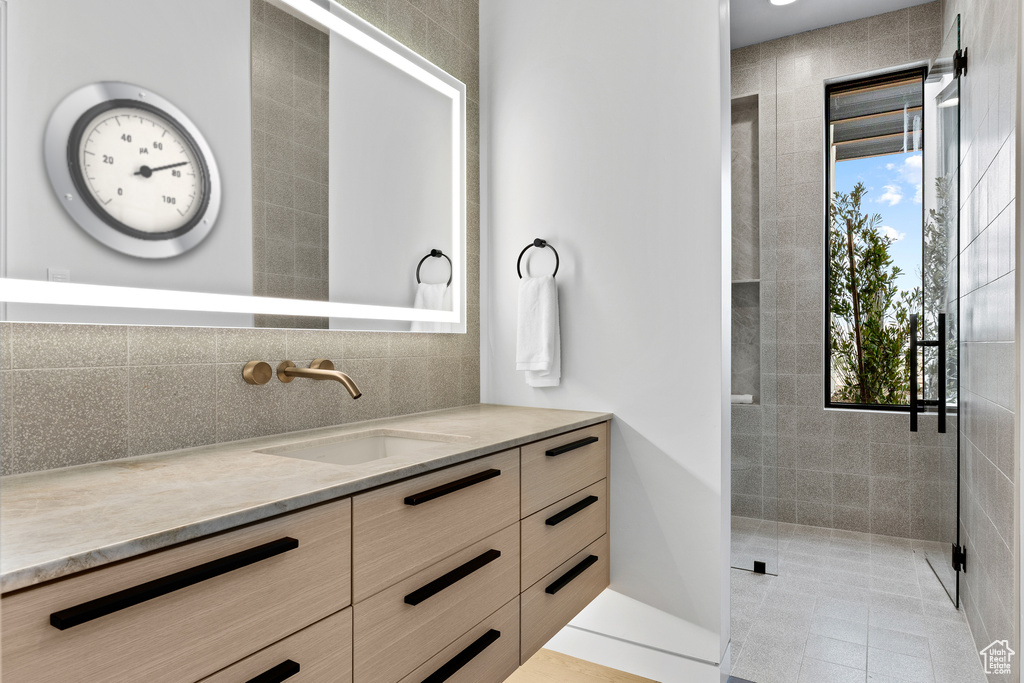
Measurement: 75 µA
